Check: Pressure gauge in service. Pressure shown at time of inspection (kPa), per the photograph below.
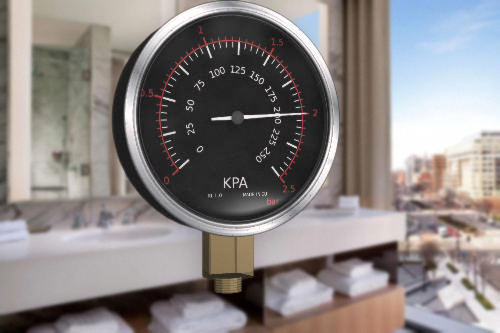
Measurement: 200 kPa
